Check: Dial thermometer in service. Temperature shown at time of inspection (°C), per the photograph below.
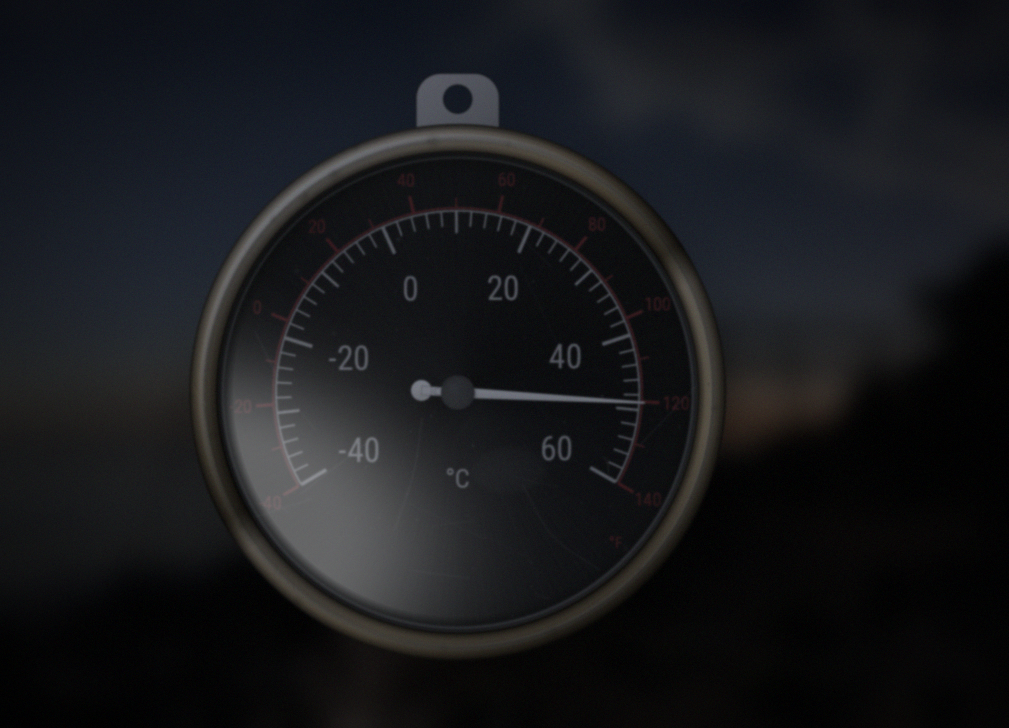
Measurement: 49 °C
